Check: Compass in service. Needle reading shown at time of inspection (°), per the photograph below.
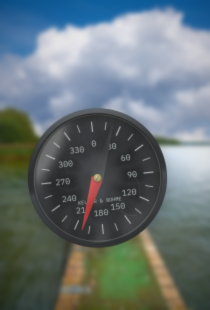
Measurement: 202.5 °
